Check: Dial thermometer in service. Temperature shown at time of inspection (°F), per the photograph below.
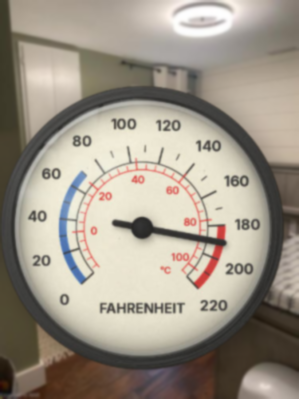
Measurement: 190 °F
